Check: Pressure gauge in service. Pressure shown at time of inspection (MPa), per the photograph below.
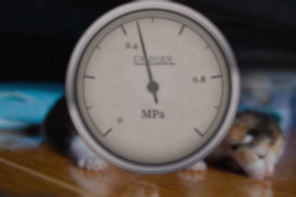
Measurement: 0.45 MPa
